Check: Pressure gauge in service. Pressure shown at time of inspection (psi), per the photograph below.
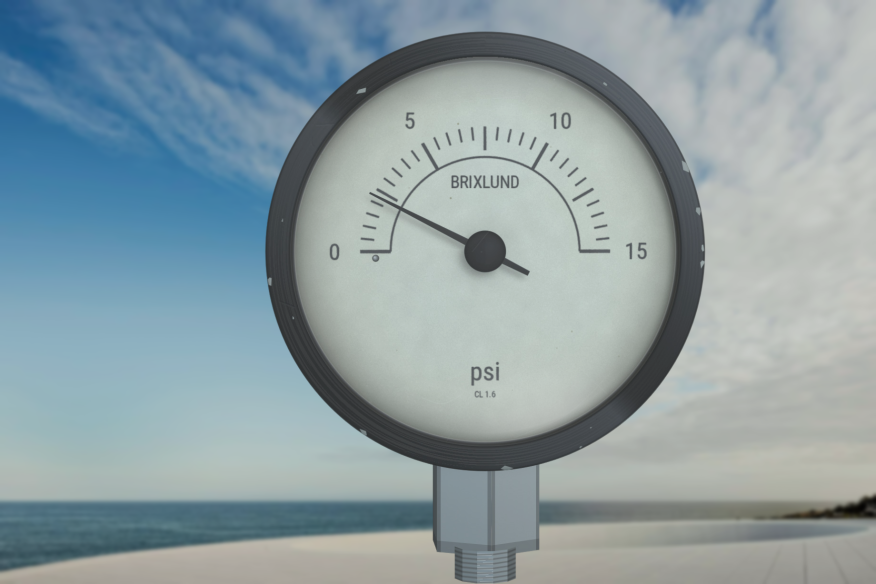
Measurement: 2.25 psi
